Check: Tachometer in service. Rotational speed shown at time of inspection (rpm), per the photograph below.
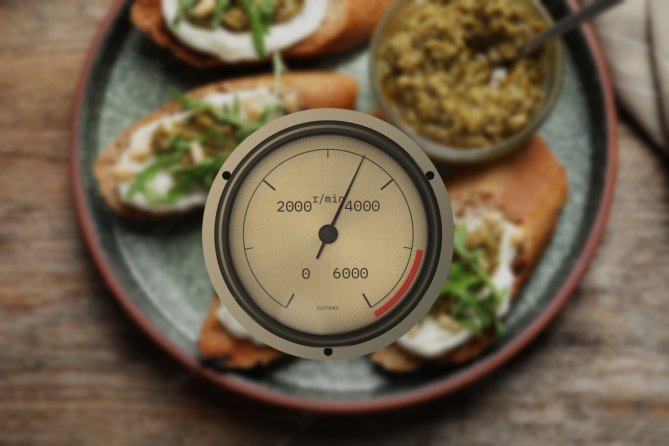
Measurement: 3500 rpm
